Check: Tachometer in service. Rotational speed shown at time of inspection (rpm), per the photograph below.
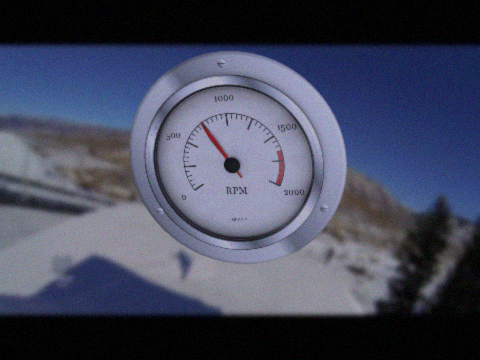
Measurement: 750 rpm
